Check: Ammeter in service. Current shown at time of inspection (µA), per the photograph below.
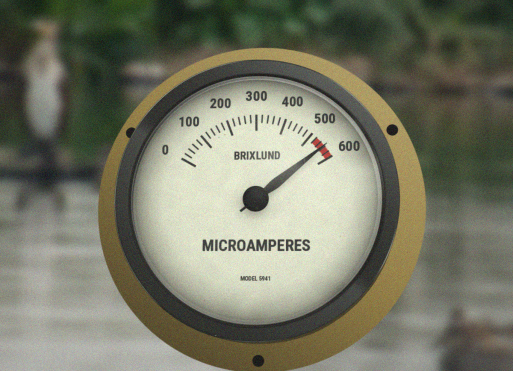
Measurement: 560 µA
